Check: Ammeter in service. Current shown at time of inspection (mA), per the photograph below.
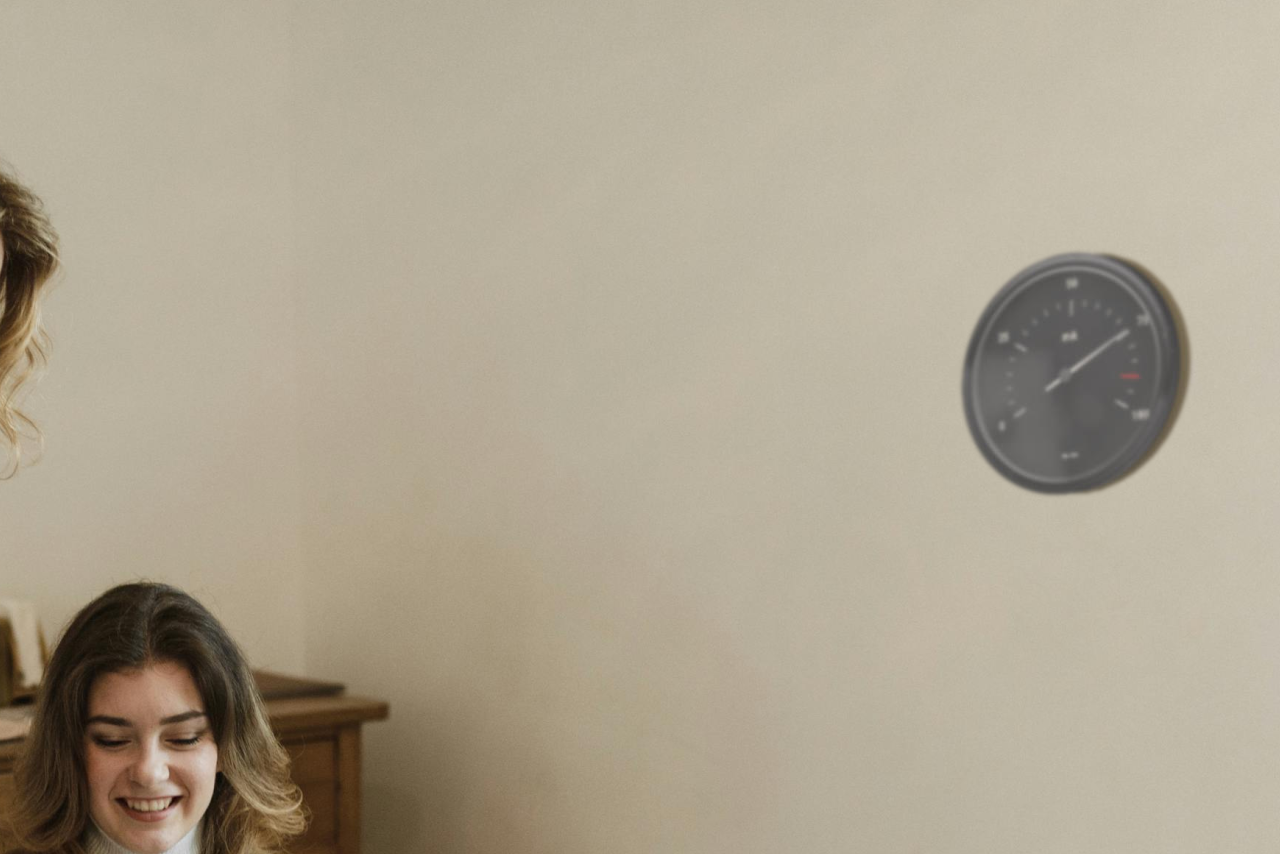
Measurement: 75 mA
